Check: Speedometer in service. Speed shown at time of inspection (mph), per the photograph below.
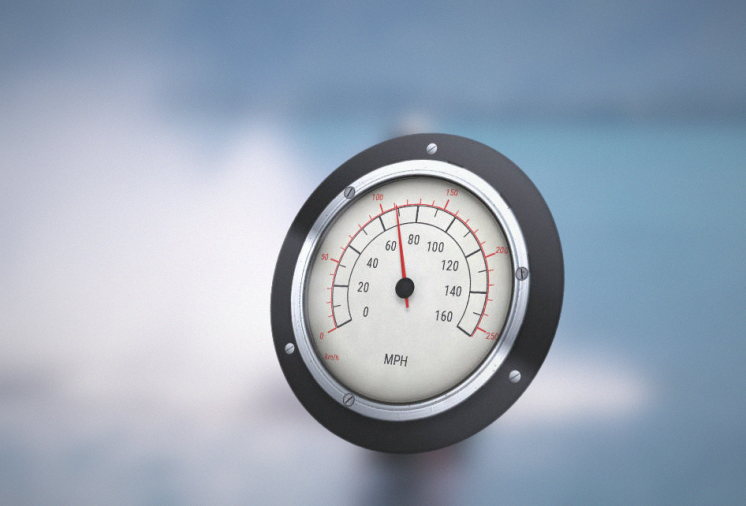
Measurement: 70 mph
